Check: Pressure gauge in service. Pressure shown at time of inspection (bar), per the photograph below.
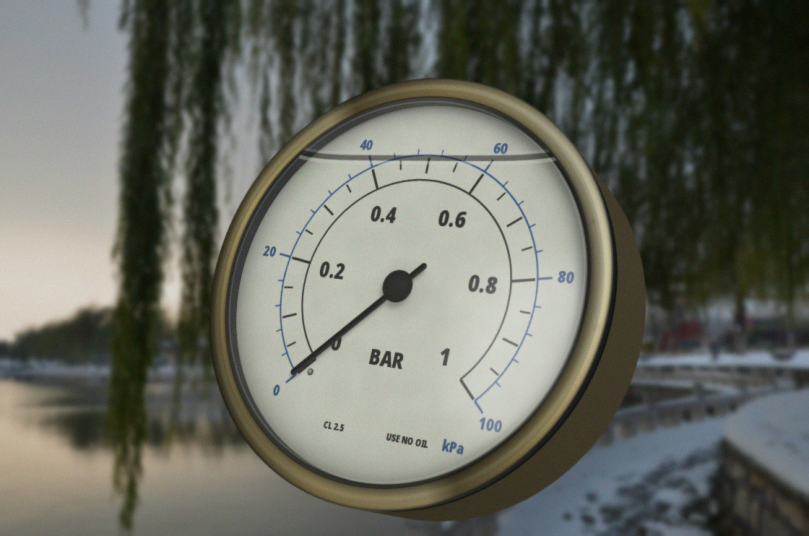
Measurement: 0 bar
